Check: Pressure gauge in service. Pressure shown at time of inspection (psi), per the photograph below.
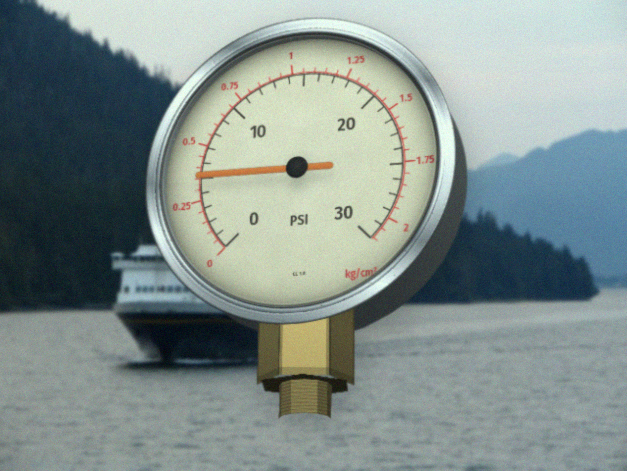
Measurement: 5 psi
